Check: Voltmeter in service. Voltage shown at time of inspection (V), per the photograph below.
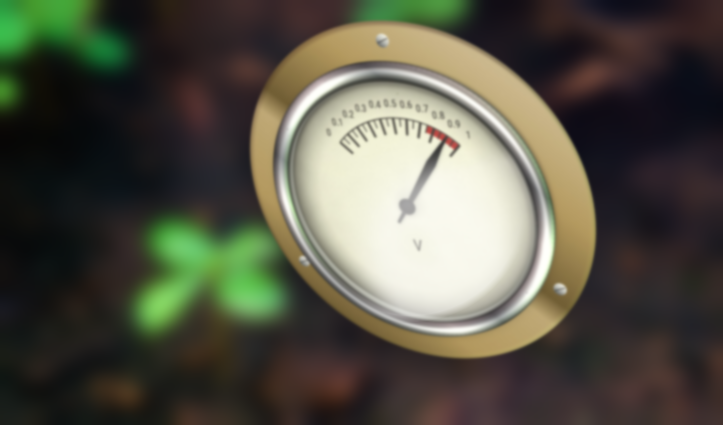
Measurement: 0.9 V
